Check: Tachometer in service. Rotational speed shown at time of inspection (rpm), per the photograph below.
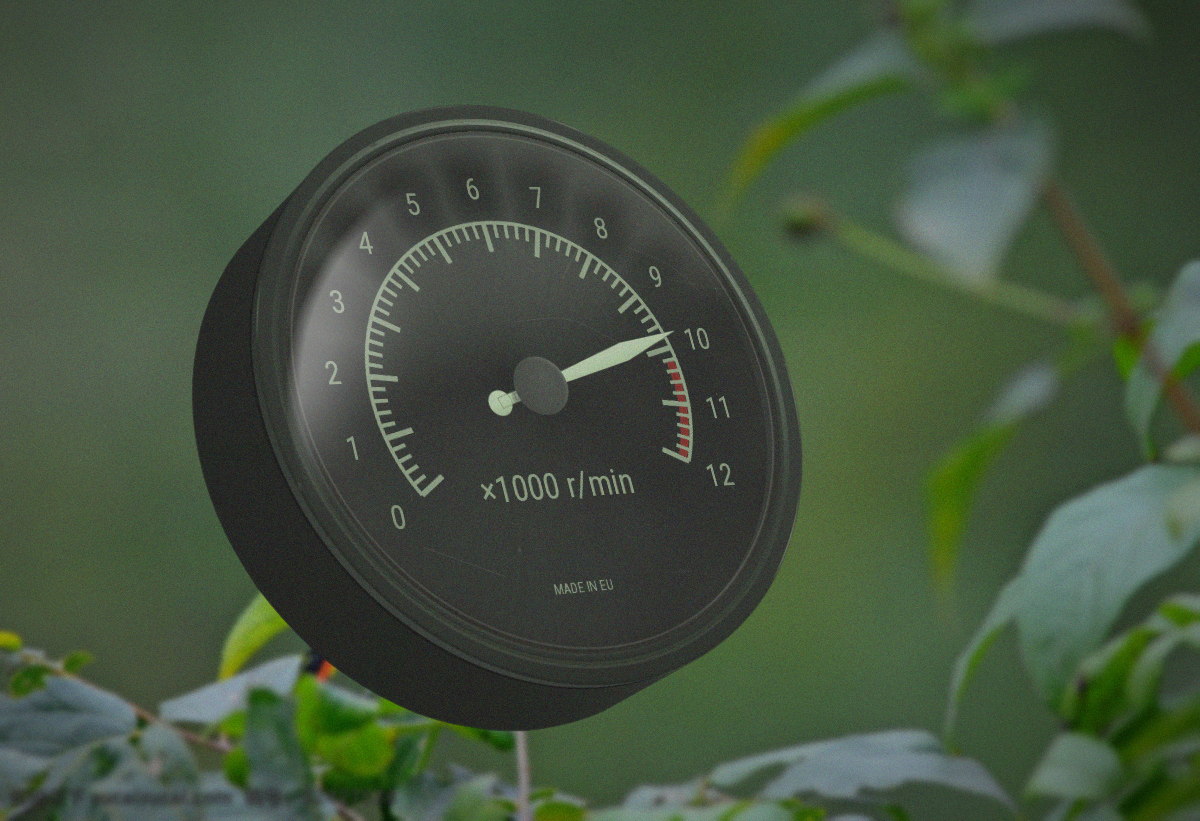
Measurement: 9800 rpm
